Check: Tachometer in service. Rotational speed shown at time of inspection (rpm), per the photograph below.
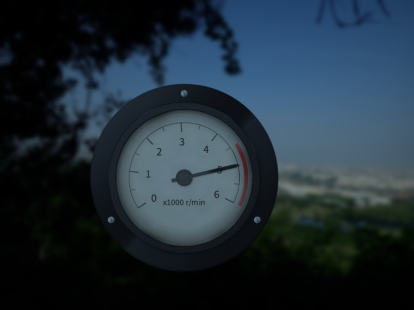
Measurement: 5000 rpm
